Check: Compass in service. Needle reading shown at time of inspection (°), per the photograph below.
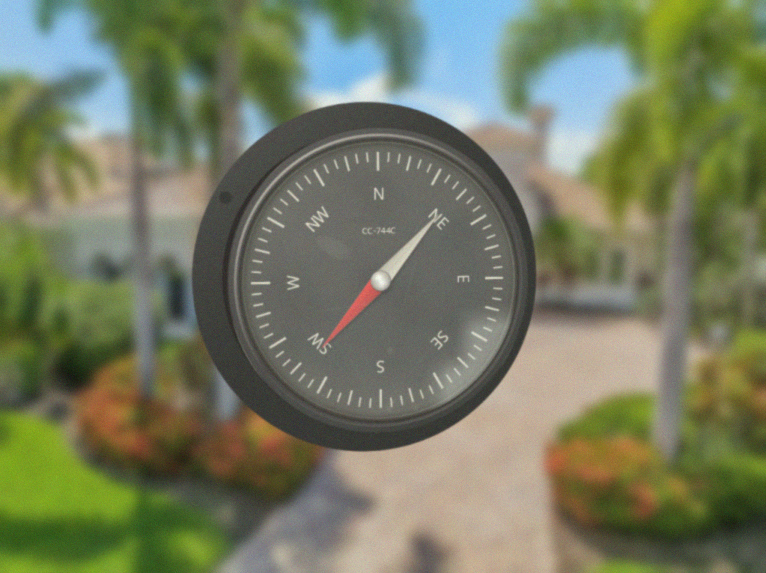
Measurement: 222.5 °
